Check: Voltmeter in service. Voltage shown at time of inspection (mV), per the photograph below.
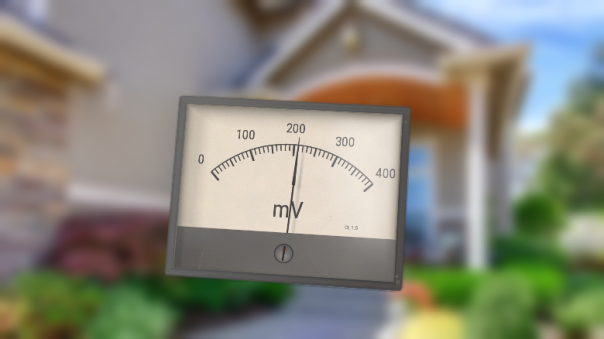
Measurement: 210 mV
